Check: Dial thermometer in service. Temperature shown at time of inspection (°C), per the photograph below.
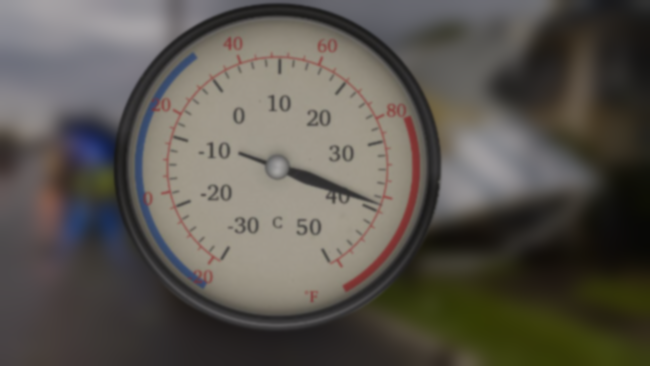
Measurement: 39 °C
